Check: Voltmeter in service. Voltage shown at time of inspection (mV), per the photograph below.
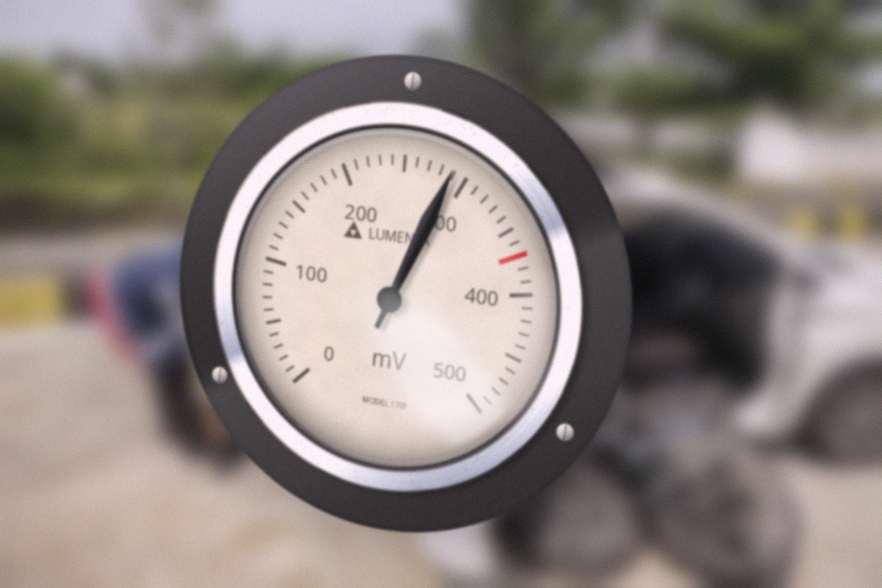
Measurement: 290 mV
